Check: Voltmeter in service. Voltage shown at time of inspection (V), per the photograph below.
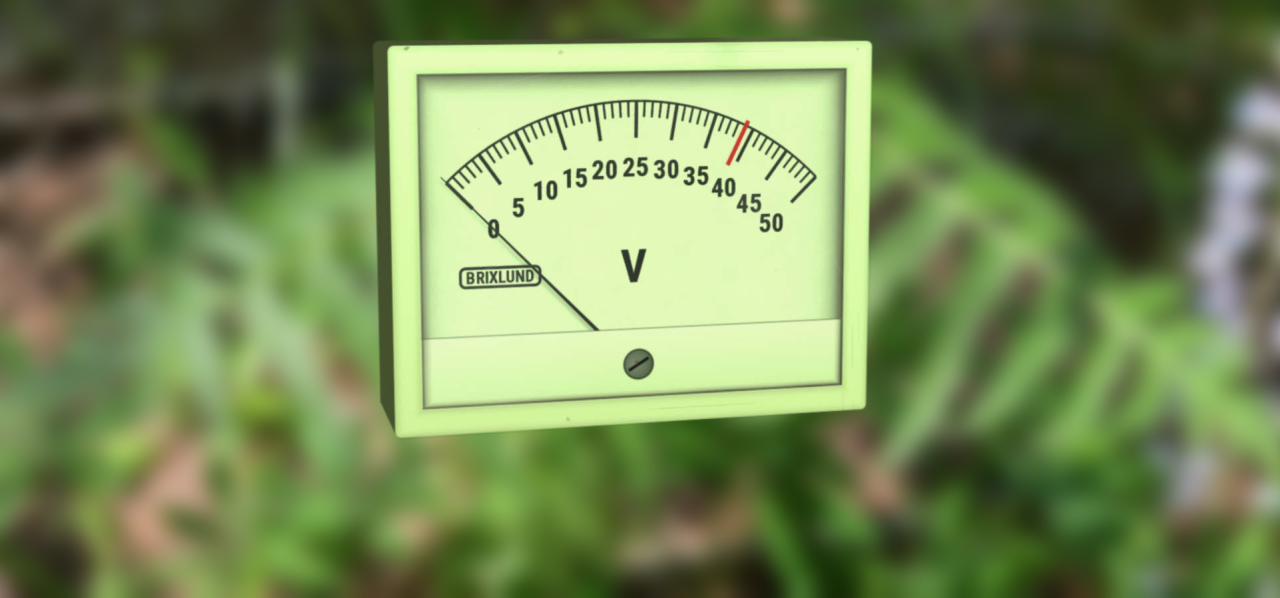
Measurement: 0 V
